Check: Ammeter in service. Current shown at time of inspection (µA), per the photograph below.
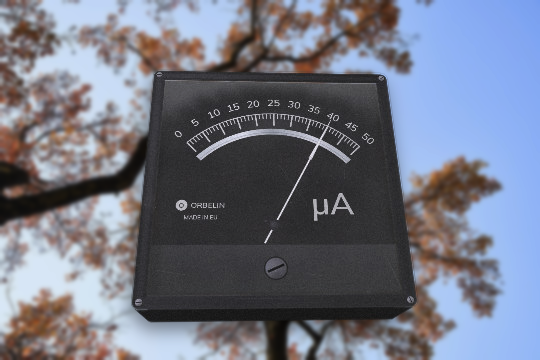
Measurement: 40 µA
